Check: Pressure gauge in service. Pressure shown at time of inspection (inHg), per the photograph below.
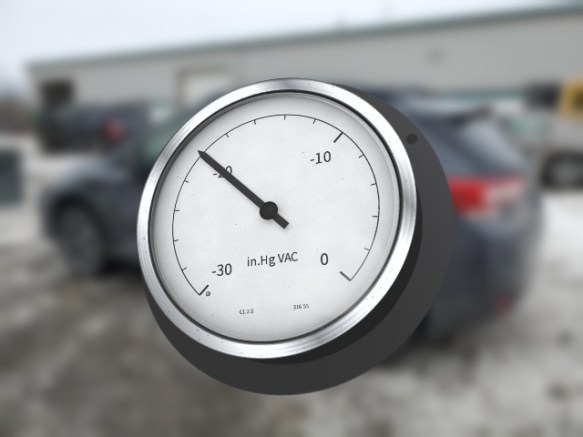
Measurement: -20 inHg
